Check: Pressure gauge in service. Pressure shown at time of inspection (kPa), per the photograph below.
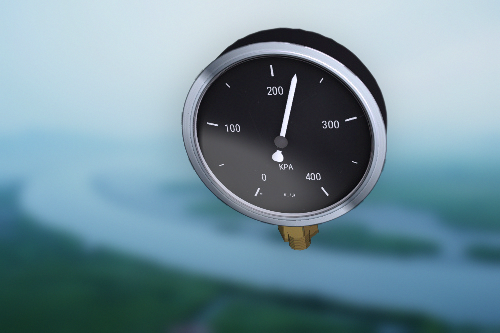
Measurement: 225 kPa
